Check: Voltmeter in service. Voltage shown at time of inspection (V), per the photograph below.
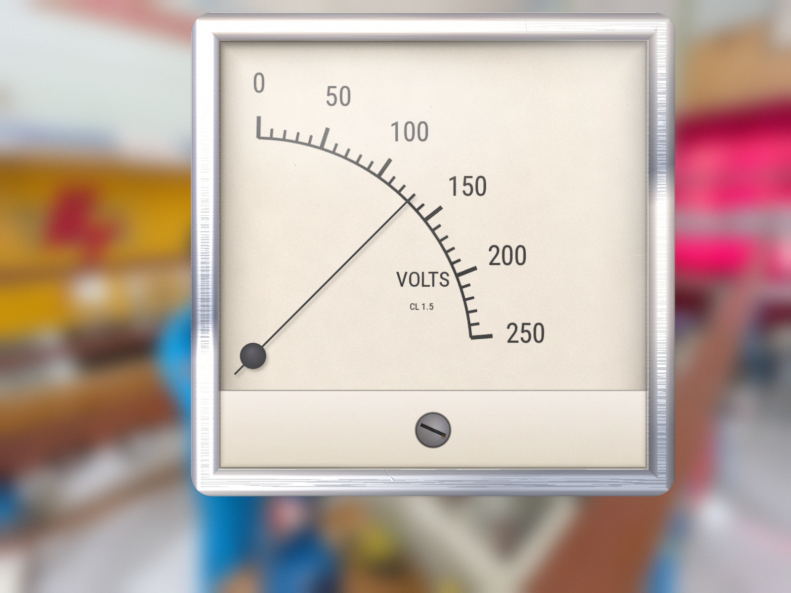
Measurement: 130 V
